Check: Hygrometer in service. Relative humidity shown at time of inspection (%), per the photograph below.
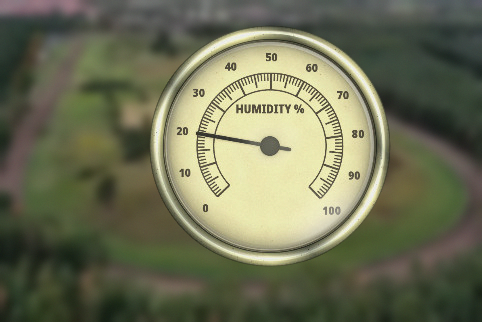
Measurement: 20 %
